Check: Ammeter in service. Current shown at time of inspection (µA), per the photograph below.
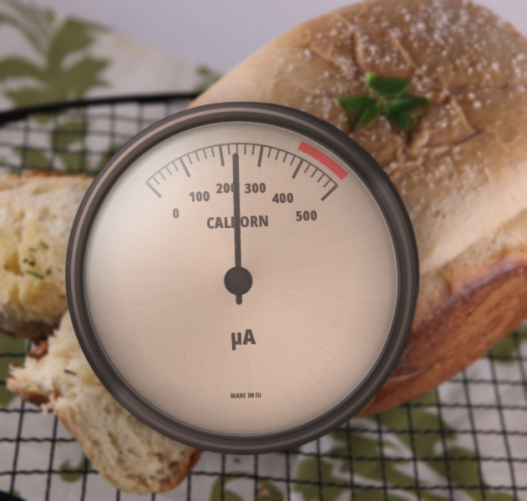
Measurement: 240 µA
